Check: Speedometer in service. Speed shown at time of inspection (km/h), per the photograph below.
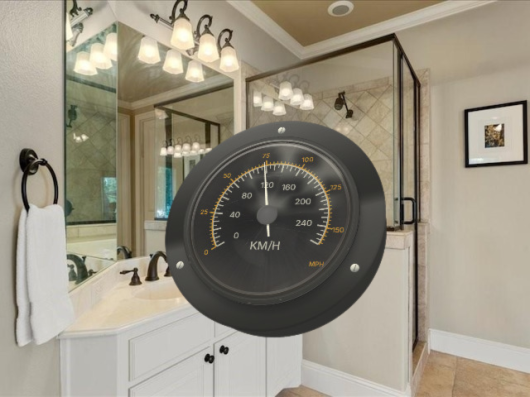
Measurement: 120 km/h
